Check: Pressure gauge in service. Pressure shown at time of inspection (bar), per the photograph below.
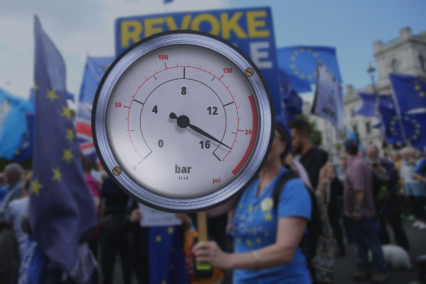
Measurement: 15 bar
